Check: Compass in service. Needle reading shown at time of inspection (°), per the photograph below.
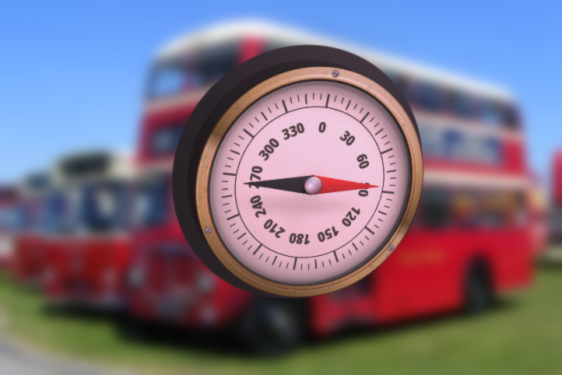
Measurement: 85 °
